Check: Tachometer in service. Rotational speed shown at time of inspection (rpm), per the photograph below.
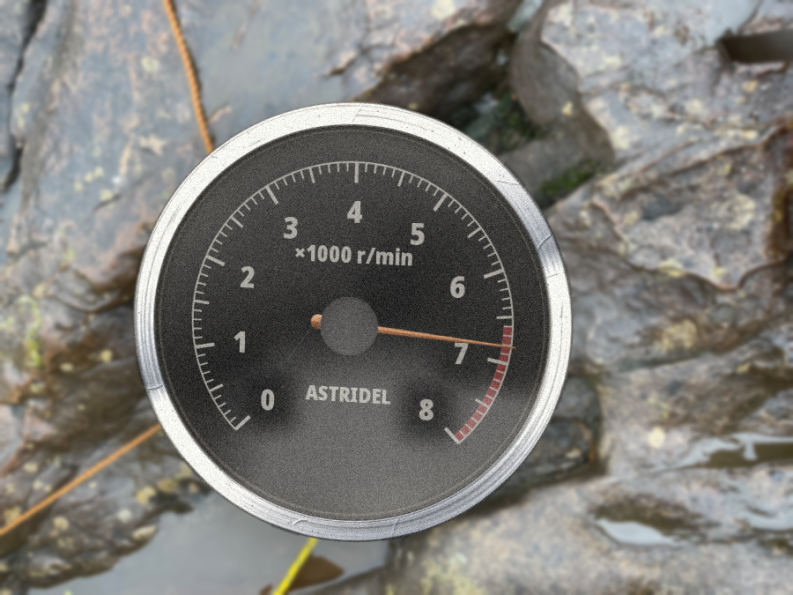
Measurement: 6800 rpm
